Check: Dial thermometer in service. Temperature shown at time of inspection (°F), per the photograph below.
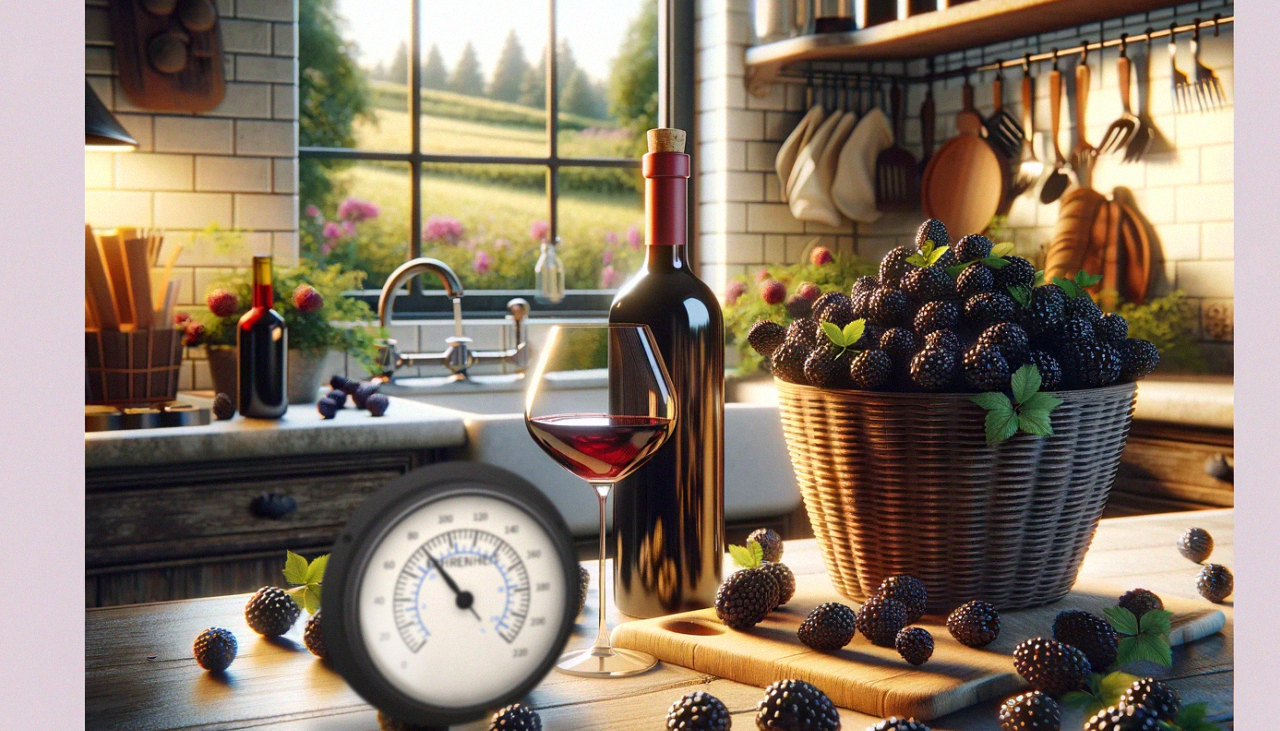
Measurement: 80 °F
